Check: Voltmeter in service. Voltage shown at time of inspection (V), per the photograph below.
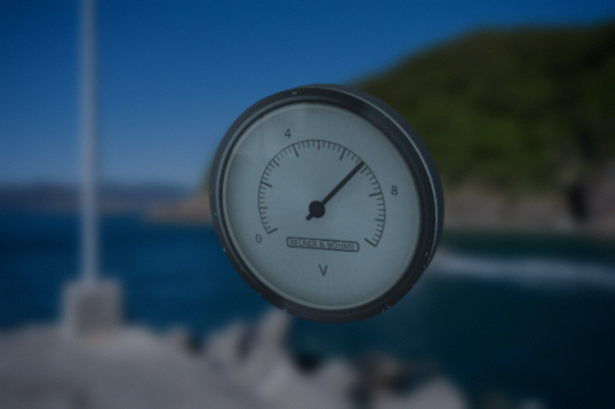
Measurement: 6.8 V
